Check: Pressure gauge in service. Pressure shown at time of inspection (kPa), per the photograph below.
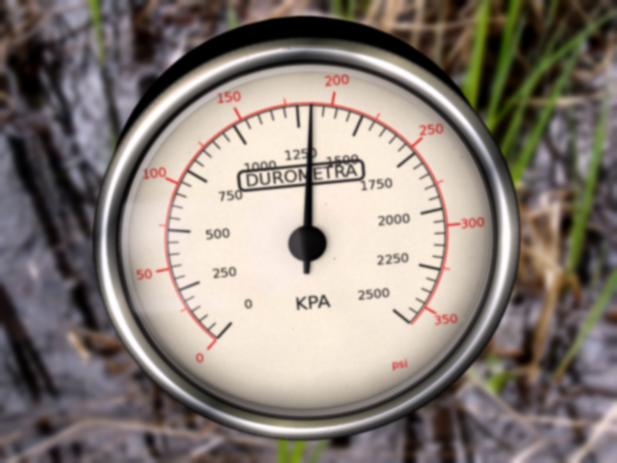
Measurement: 1300 kPa
